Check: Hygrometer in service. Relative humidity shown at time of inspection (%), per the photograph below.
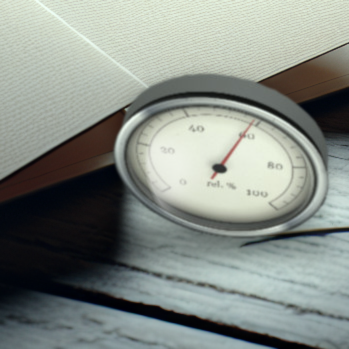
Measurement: 58 %
